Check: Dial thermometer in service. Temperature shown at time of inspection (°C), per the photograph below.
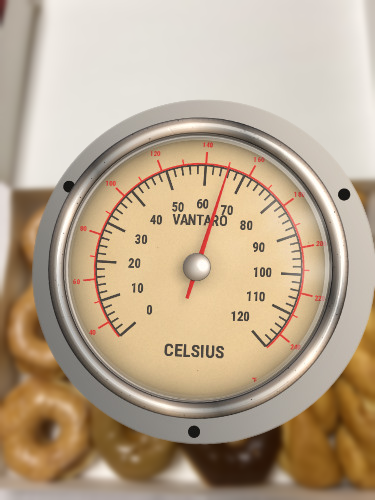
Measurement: 66 °C
